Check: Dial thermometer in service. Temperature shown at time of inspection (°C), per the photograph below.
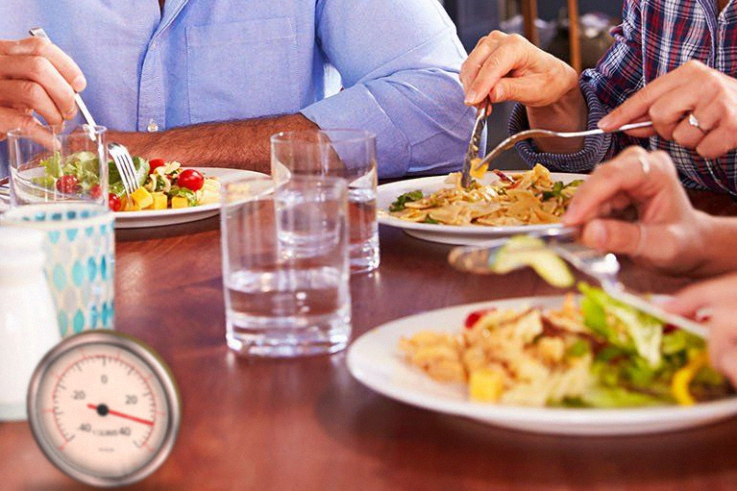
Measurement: 30 °C
